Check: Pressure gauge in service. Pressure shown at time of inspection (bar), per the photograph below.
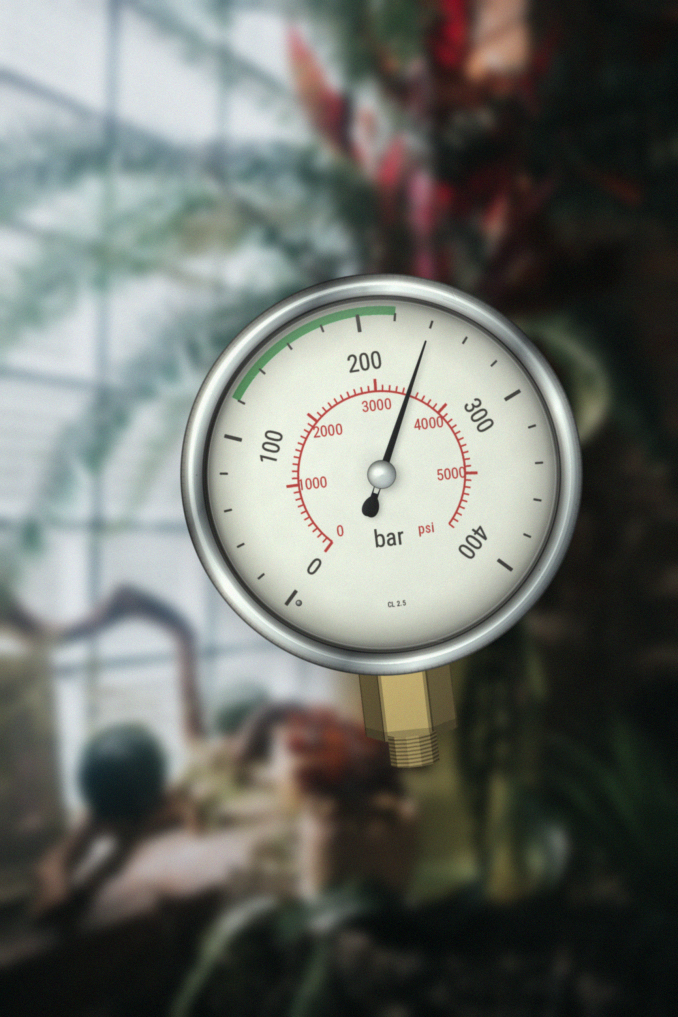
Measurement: 240 bar
